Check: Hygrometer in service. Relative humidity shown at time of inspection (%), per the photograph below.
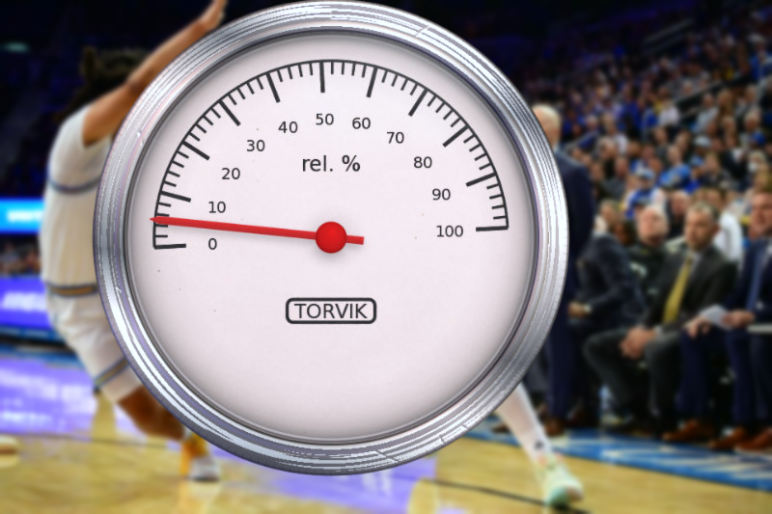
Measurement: 5 %
